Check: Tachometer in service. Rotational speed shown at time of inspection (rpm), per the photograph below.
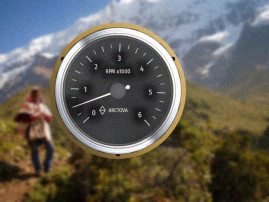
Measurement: 500 rpm
